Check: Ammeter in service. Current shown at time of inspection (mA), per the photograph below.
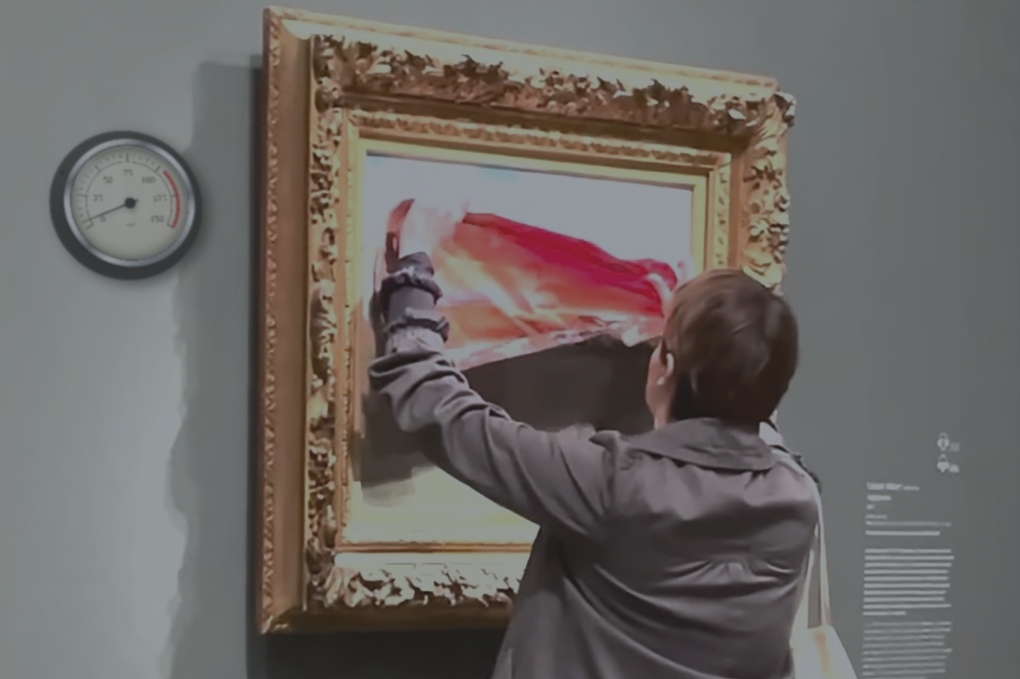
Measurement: 5 mA
